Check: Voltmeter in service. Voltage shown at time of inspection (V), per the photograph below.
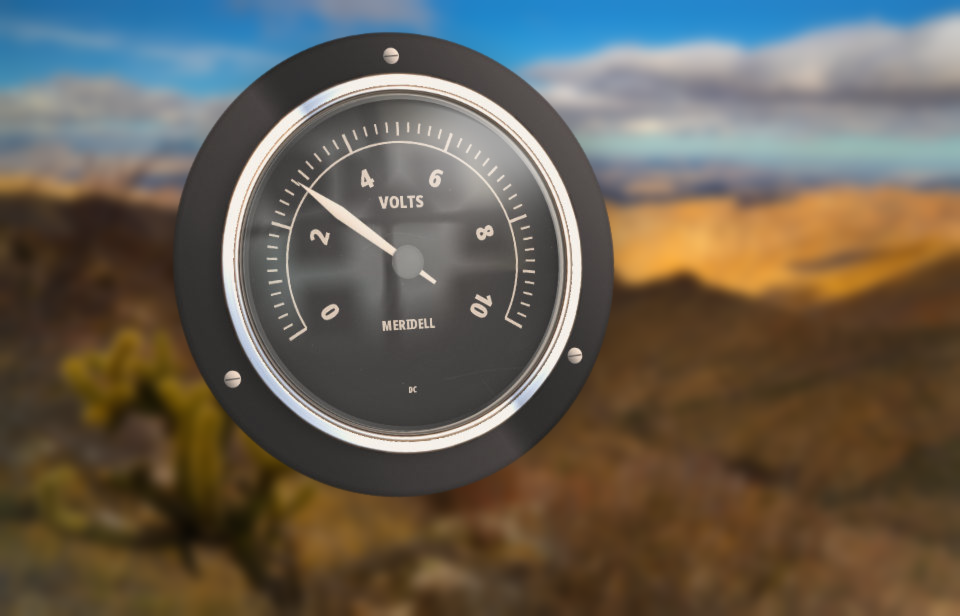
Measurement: 2.8 V
